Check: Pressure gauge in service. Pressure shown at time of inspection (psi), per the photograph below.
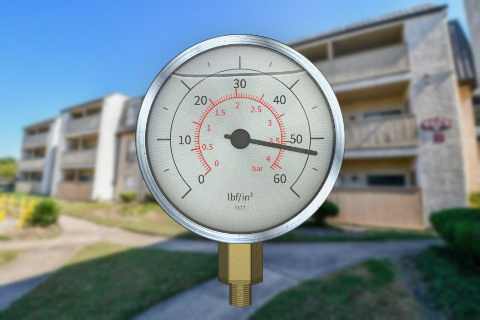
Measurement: 52.5 psi
